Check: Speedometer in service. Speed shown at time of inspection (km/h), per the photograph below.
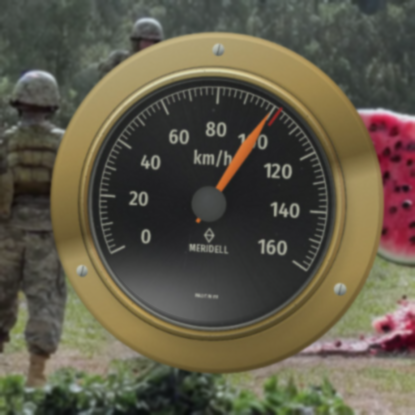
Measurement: 100 km/h
